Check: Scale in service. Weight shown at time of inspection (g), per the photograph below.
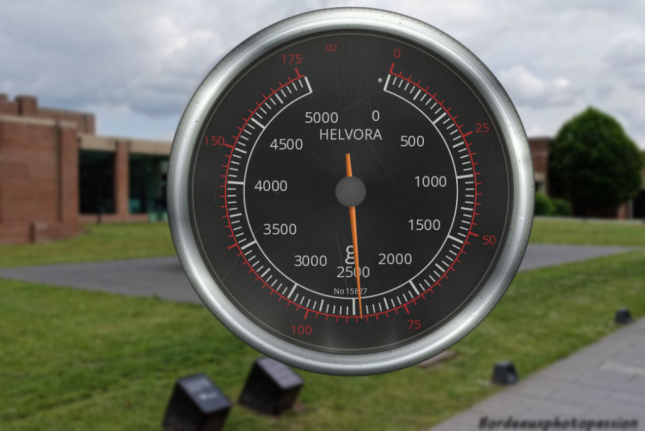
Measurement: 2450 g
